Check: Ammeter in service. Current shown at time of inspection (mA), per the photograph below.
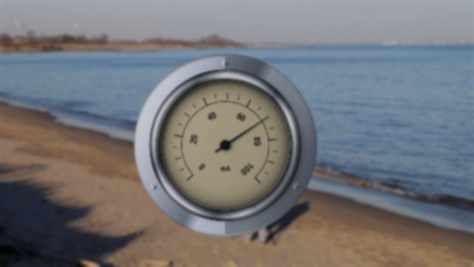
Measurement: 70 mA
